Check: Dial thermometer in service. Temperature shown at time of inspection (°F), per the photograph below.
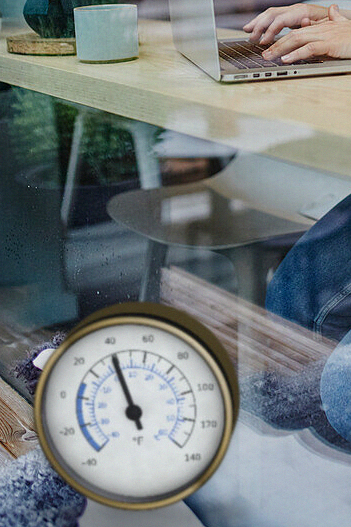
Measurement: 40 °F
